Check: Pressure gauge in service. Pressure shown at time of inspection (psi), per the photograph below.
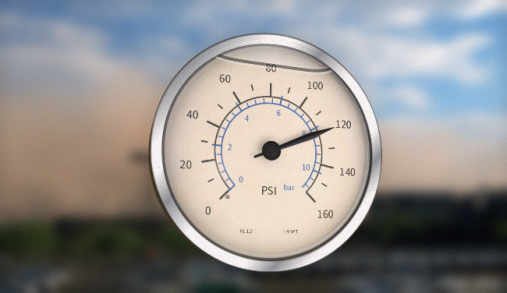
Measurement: 120 psi
